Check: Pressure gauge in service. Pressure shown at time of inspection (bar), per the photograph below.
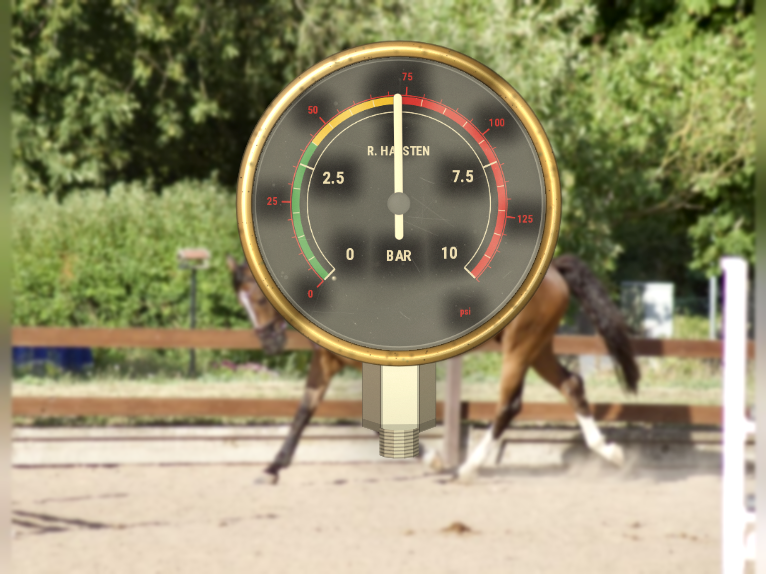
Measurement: 5 bar
